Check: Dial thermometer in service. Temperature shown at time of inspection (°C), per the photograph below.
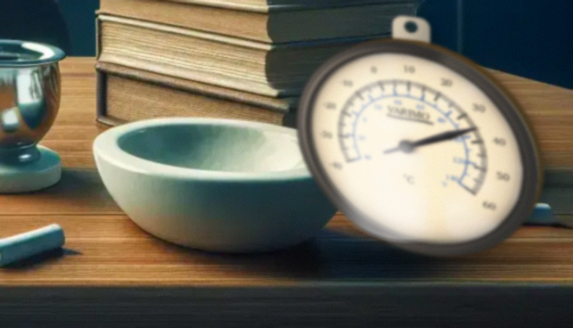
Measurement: 35 °C
